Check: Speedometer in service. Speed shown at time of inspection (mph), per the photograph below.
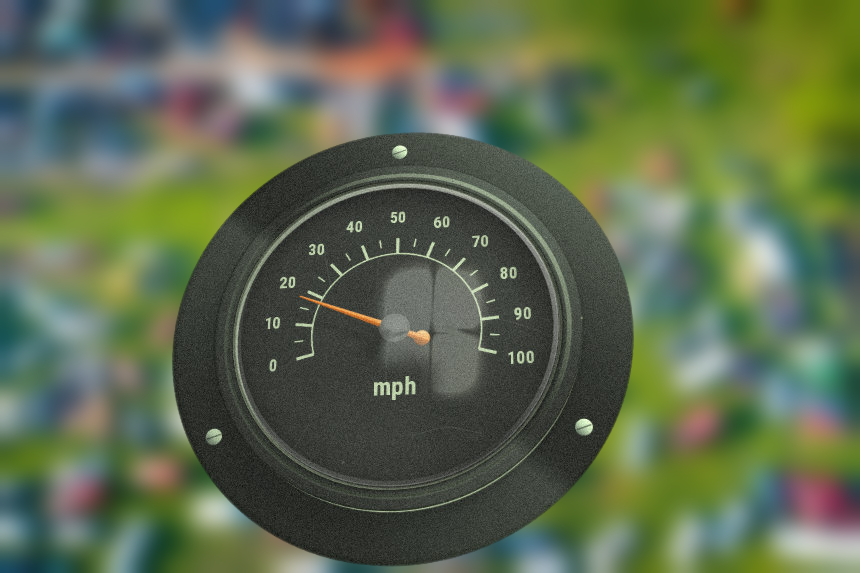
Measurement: 17.5 mph
